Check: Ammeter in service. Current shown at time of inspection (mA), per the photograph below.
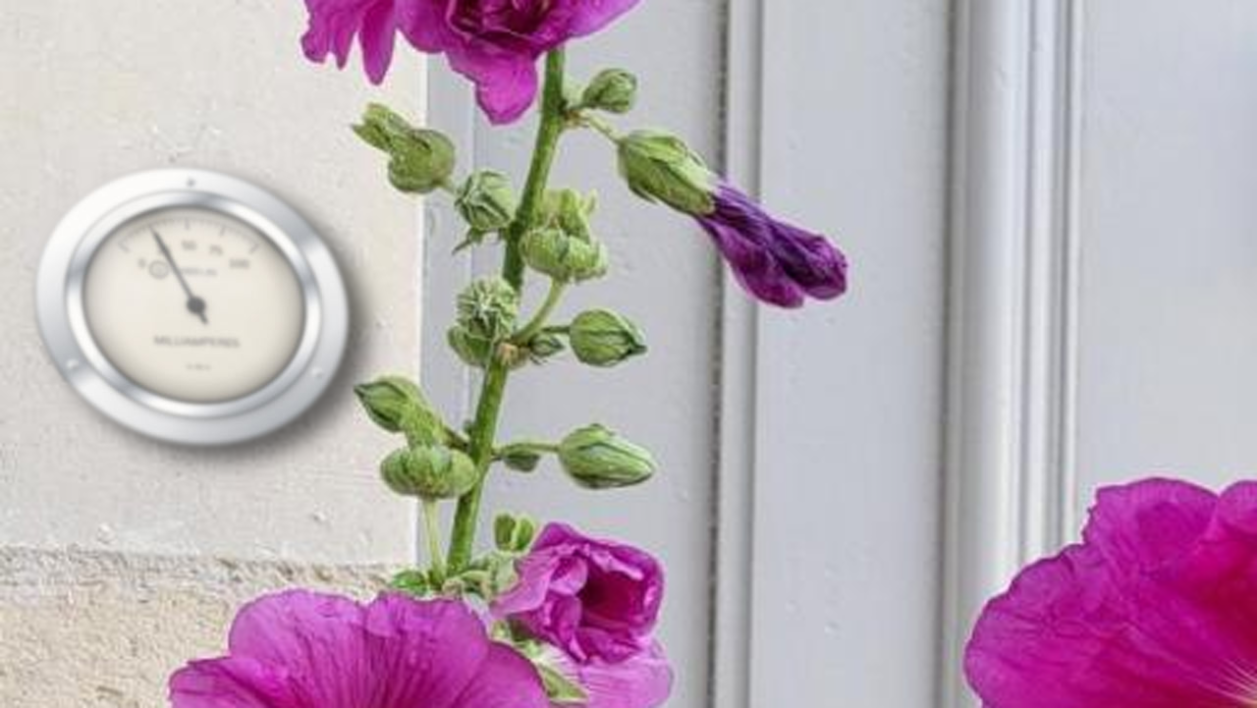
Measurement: 25 mA
